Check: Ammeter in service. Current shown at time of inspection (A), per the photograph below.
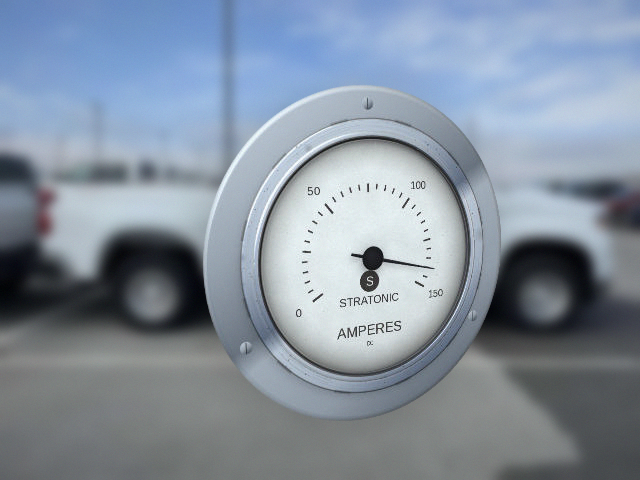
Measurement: 140 A
